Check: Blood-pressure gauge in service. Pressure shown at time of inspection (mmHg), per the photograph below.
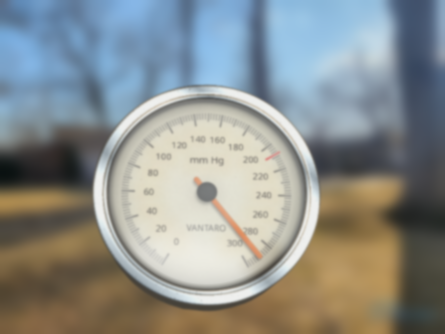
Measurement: 290 mmHg
